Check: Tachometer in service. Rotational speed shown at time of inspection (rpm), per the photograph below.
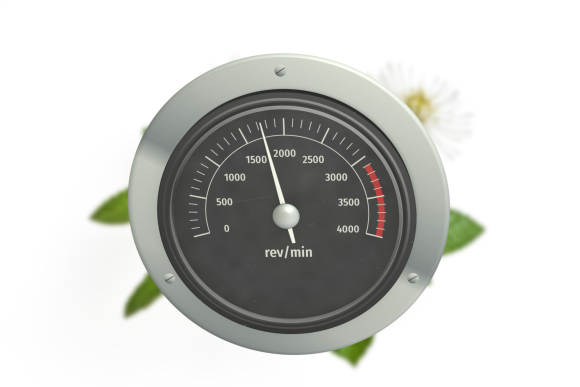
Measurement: 1750 rpm
